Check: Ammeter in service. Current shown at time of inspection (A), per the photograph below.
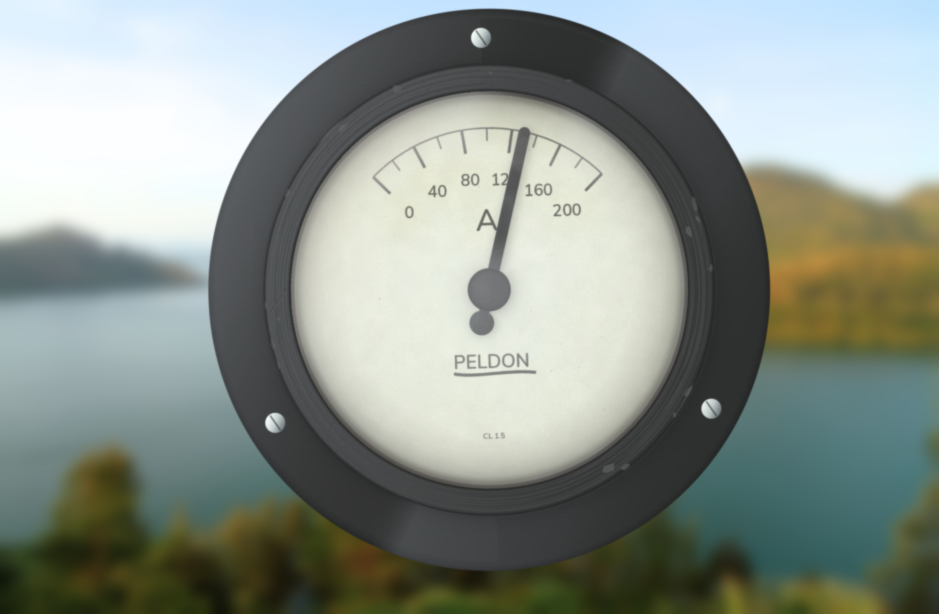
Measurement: 130 A
